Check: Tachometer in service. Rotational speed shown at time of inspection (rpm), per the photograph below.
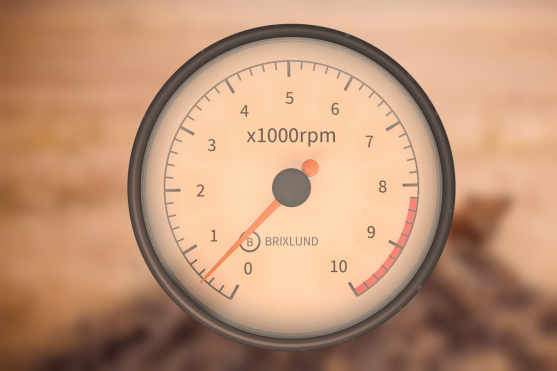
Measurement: 500 rpm
